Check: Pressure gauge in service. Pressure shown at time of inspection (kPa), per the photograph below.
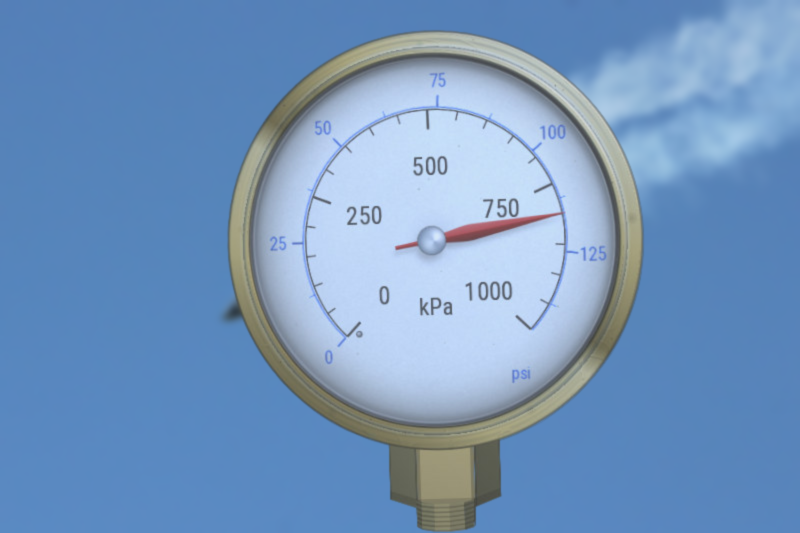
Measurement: 800 kPa
